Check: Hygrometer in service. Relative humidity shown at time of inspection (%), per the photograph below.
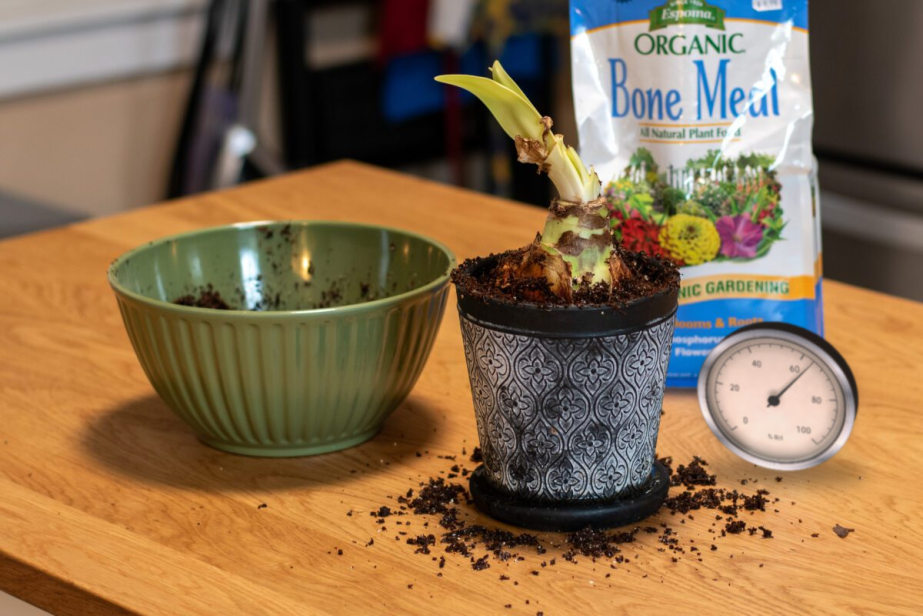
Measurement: 64 %
